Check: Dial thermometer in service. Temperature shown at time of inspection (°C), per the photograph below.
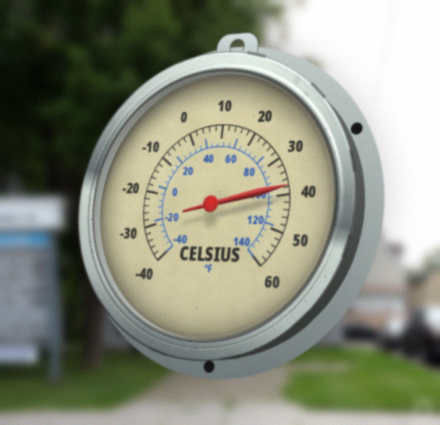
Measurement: 38 °C
